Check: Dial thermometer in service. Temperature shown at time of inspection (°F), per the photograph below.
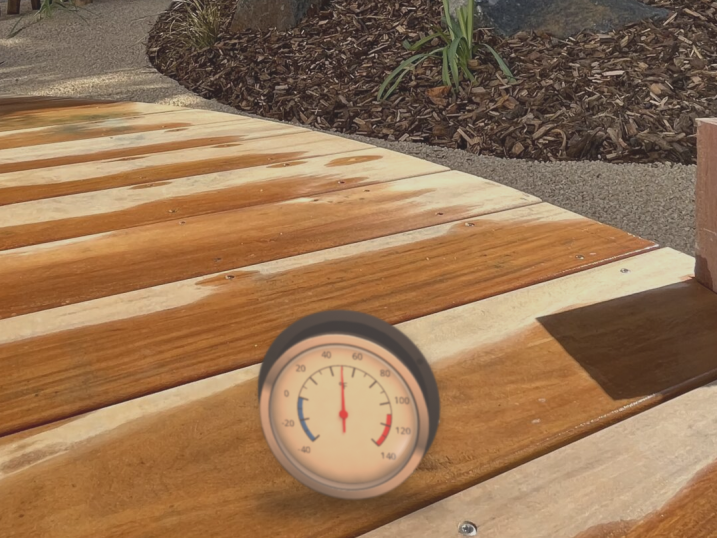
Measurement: 50 °F
